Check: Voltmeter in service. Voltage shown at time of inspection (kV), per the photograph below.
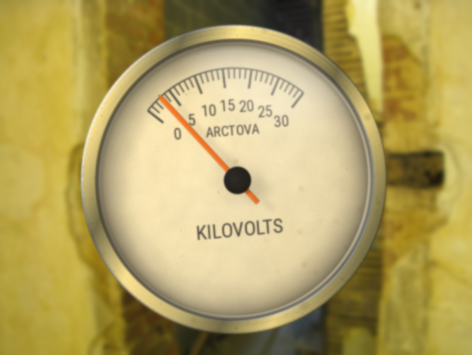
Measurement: 3 kV
